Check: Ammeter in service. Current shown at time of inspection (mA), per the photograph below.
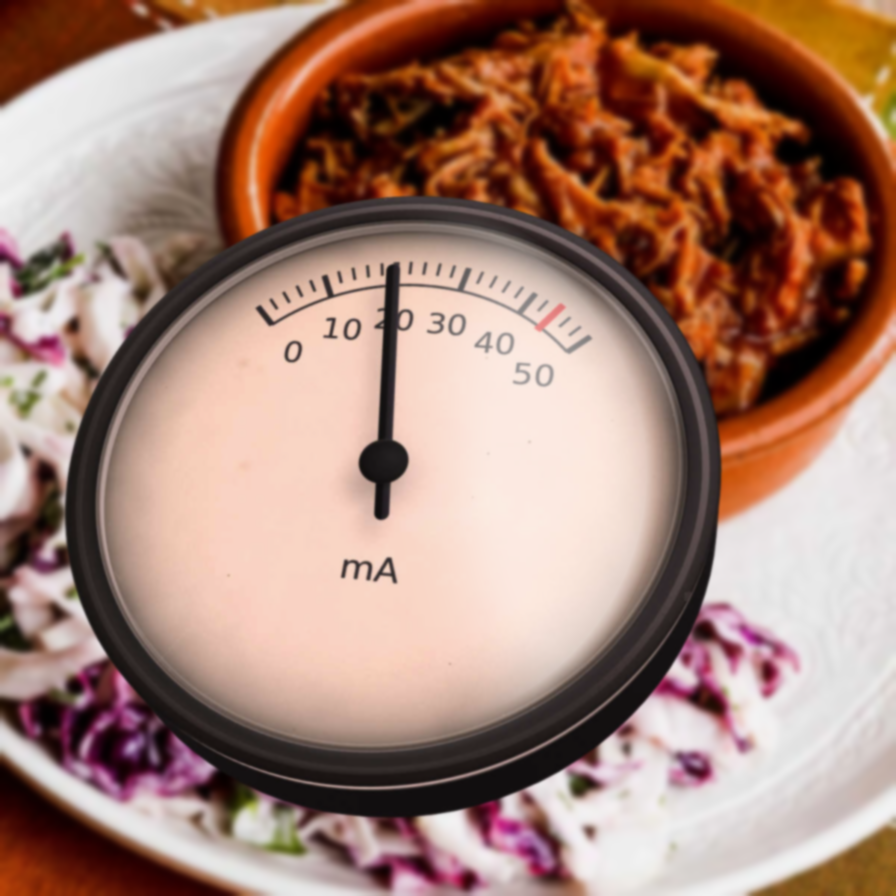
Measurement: 20 mA
